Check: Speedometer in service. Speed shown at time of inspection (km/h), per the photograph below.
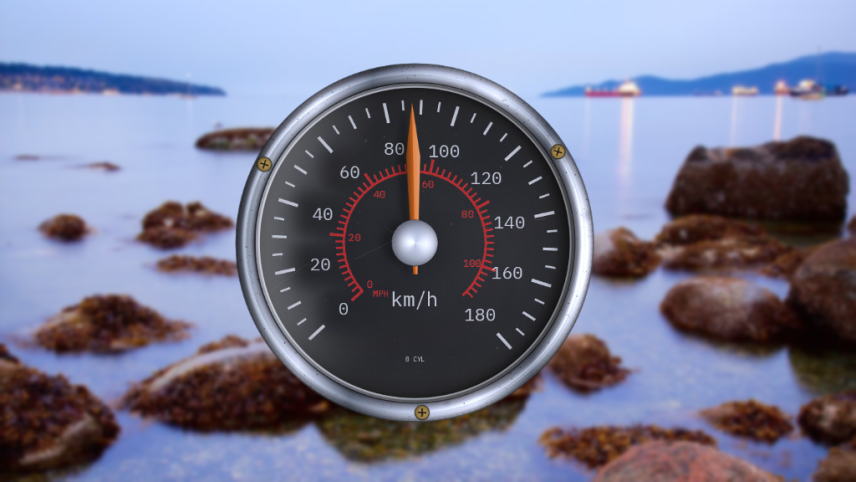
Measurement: 87.5 km/h
